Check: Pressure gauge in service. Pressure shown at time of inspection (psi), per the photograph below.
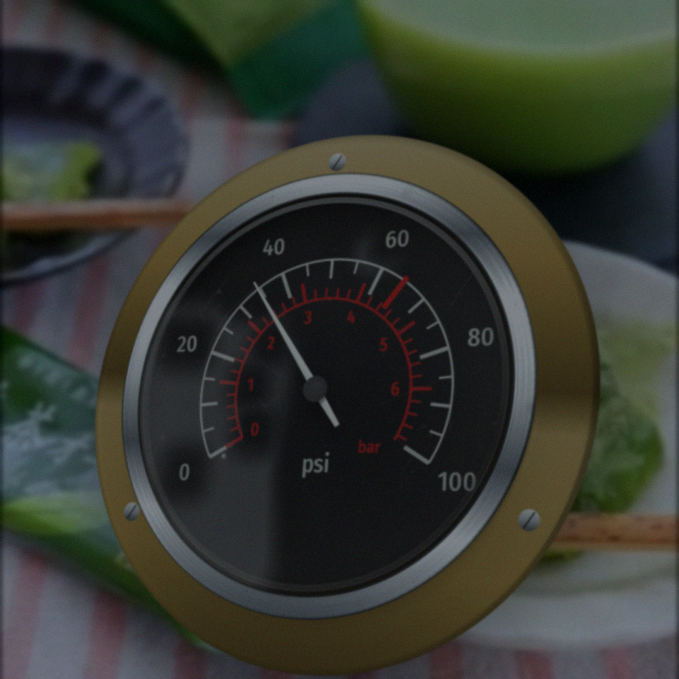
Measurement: 35 psi
